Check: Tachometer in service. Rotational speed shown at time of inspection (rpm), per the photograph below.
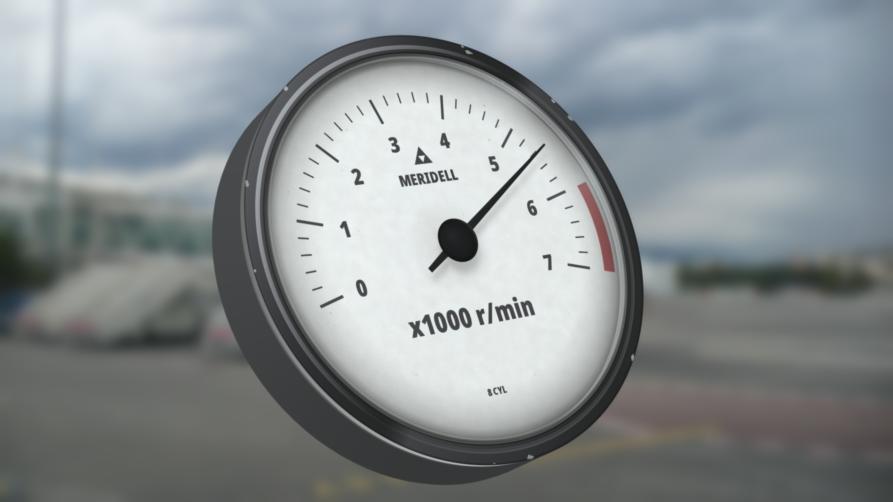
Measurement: 5400 rpm
